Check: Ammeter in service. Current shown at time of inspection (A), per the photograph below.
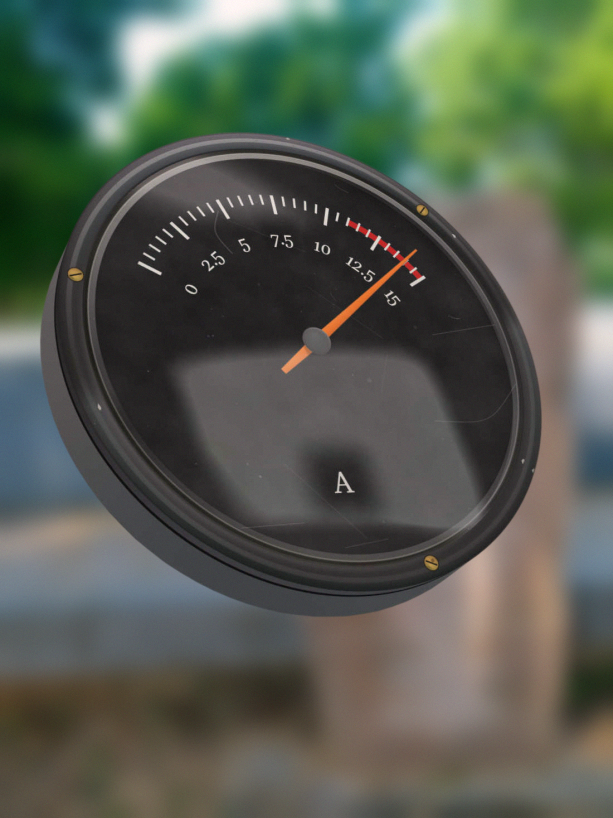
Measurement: 14 A
